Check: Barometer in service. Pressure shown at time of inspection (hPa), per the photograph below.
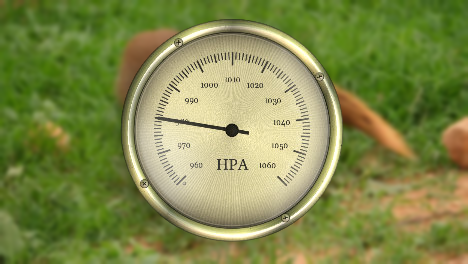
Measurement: 980 hPa
